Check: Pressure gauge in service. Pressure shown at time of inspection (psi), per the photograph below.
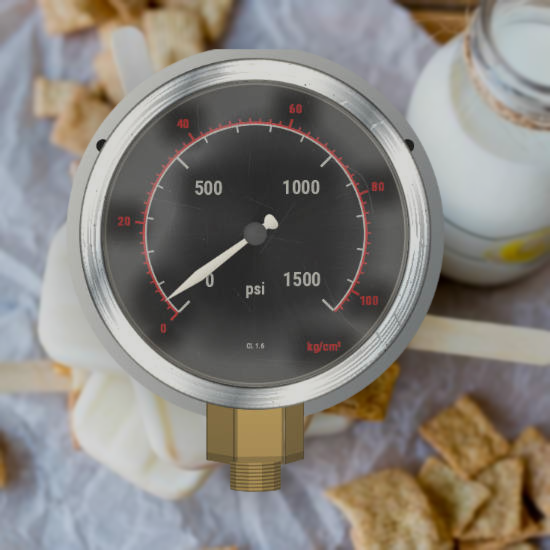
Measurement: 50 psi
